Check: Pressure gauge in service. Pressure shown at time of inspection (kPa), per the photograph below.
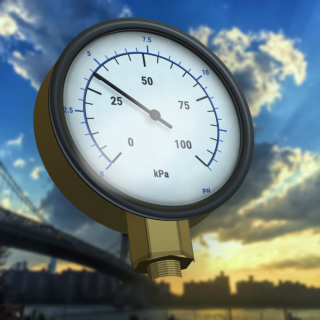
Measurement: 30 kPa
